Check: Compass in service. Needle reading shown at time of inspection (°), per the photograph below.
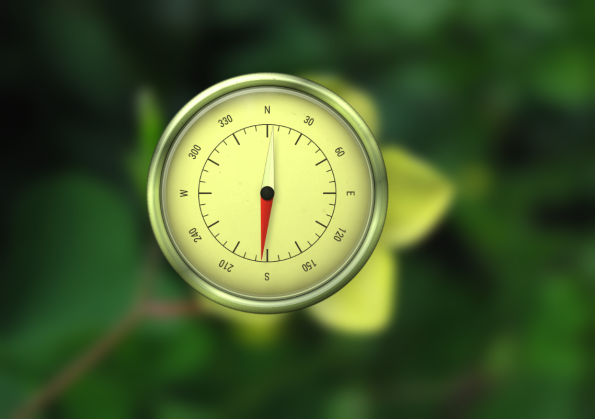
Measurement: 185 °
